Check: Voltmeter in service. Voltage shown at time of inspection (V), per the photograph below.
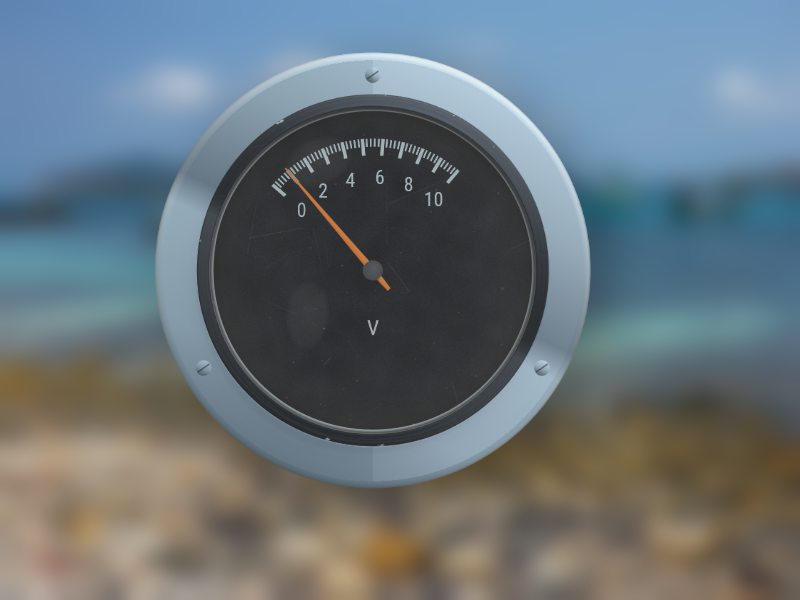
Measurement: 1 V
